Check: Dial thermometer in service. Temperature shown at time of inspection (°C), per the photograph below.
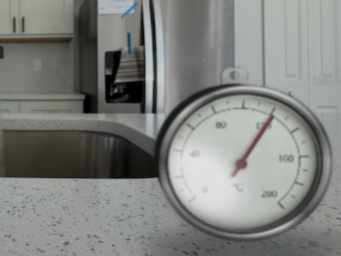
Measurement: 120 °C
